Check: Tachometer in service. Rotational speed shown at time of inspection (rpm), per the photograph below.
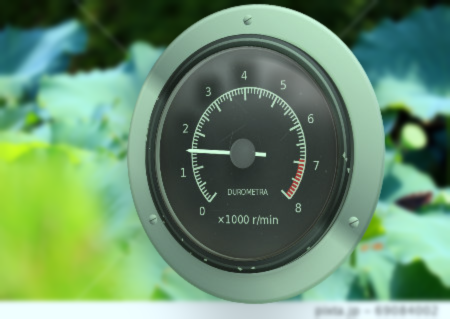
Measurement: 1500 rpm
